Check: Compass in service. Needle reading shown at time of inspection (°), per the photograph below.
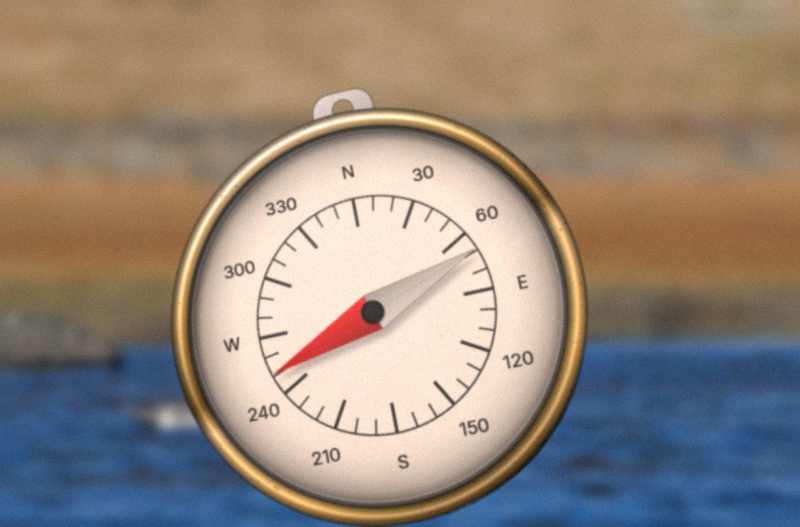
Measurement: 250 °
